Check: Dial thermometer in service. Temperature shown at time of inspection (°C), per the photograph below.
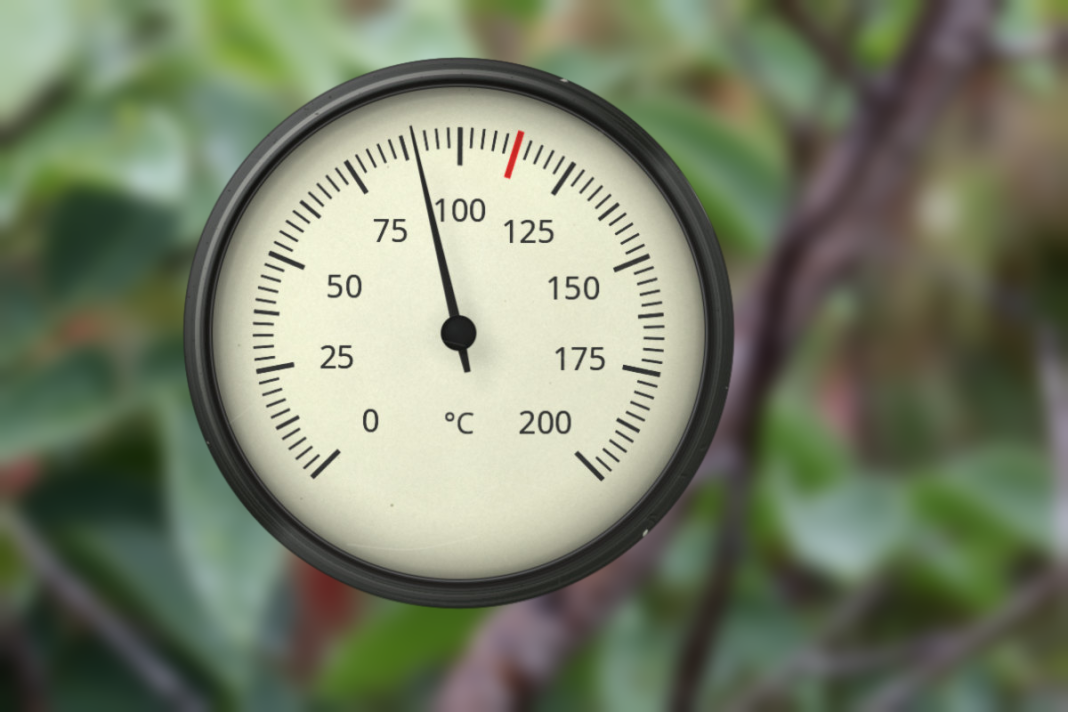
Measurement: 90 °C
